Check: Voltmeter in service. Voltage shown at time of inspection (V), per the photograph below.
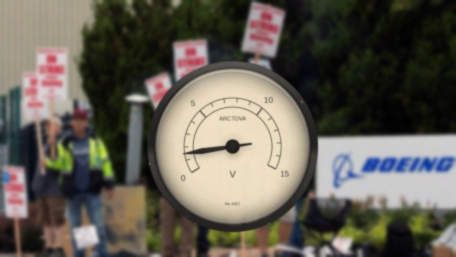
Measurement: 1.5 V
